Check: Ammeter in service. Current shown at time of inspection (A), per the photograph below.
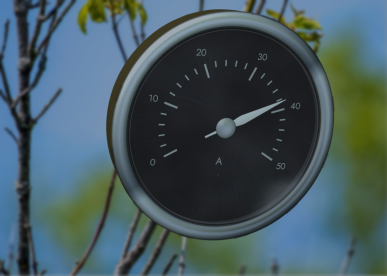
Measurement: 38 A
